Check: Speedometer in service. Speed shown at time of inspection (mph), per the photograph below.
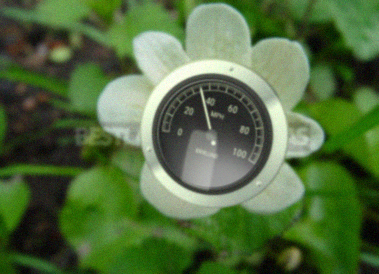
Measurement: 35 mph
